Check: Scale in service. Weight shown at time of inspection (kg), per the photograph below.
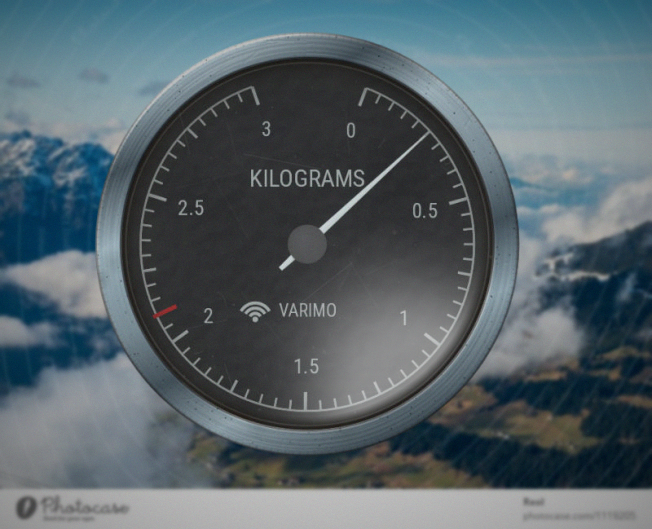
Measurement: 0.25 kg
